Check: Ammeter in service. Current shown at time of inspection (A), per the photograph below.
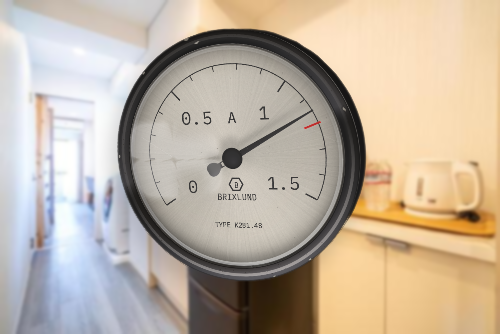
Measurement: 1.15 A
